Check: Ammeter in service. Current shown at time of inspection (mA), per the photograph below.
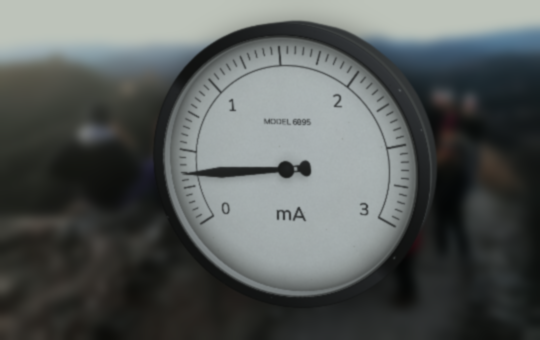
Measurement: 0.35 mA
